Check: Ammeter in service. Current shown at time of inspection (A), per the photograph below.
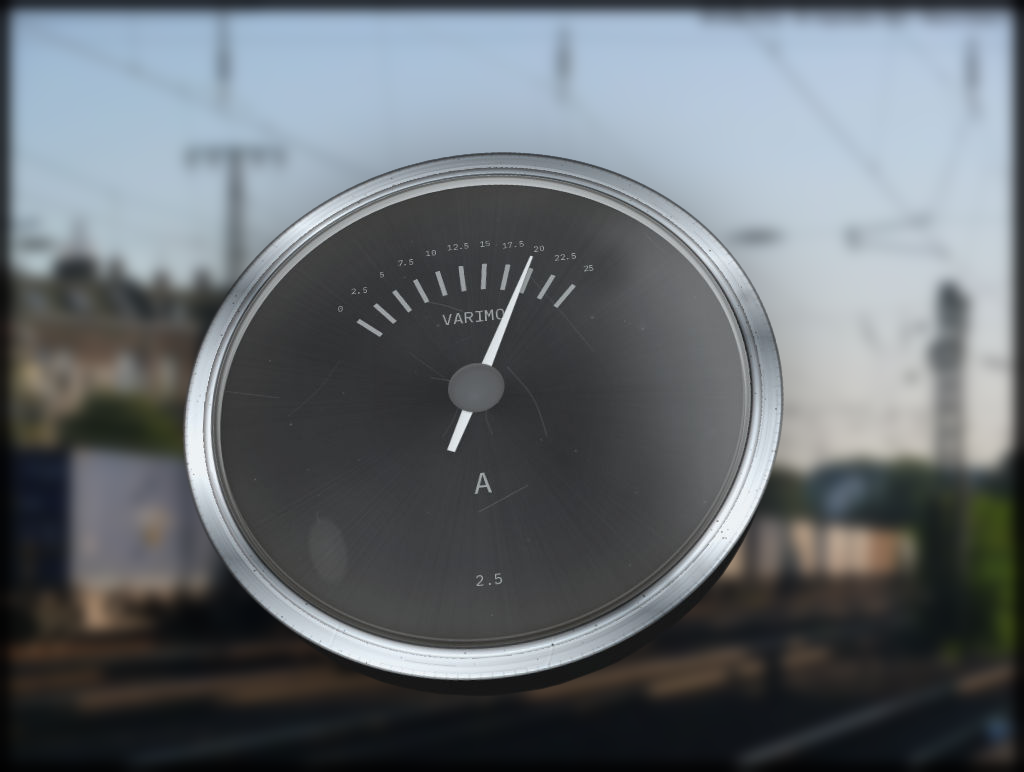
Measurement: 20 A
